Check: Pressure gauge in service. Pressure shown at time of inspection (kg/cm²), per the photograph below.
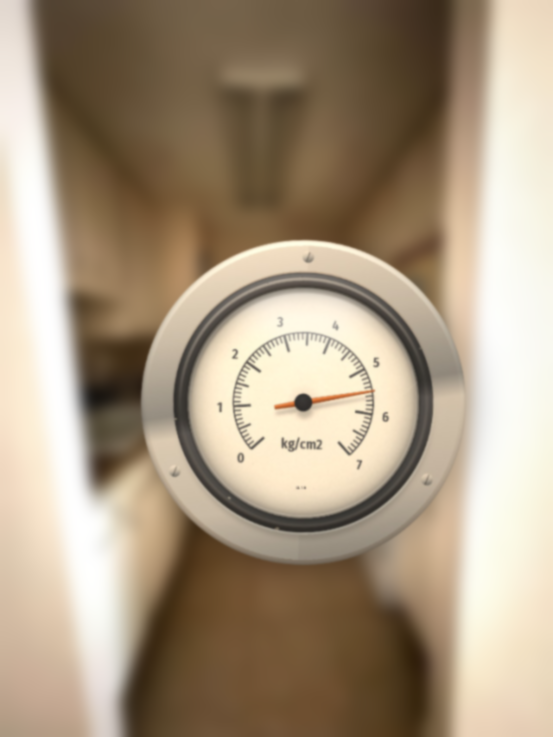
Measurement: 5.5 kg/cm²
